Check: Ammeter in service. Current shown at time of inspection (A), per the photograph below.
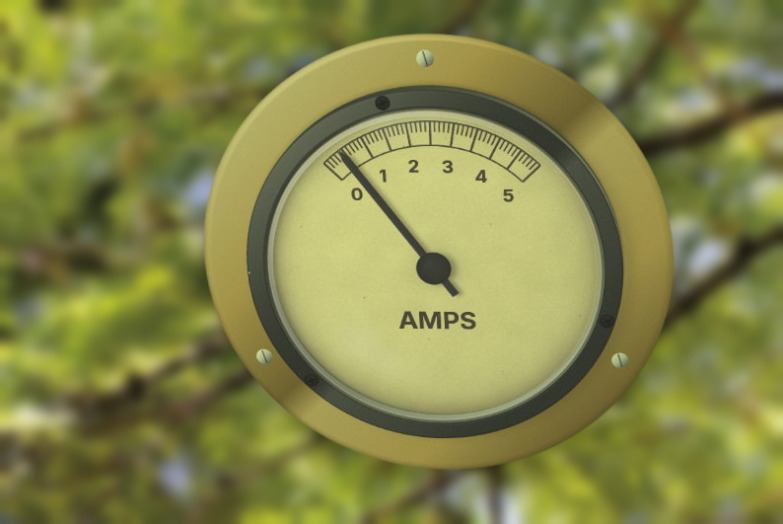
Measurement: 0.5 A
